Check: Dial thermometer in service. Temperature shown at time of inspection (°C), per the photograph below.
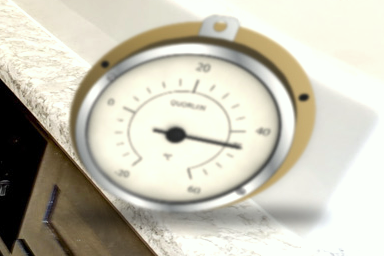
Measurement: 44 °C
